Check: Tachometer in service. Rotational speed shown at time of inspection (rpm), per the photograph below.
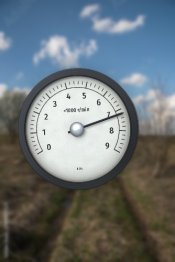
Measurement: 7200 rpm
